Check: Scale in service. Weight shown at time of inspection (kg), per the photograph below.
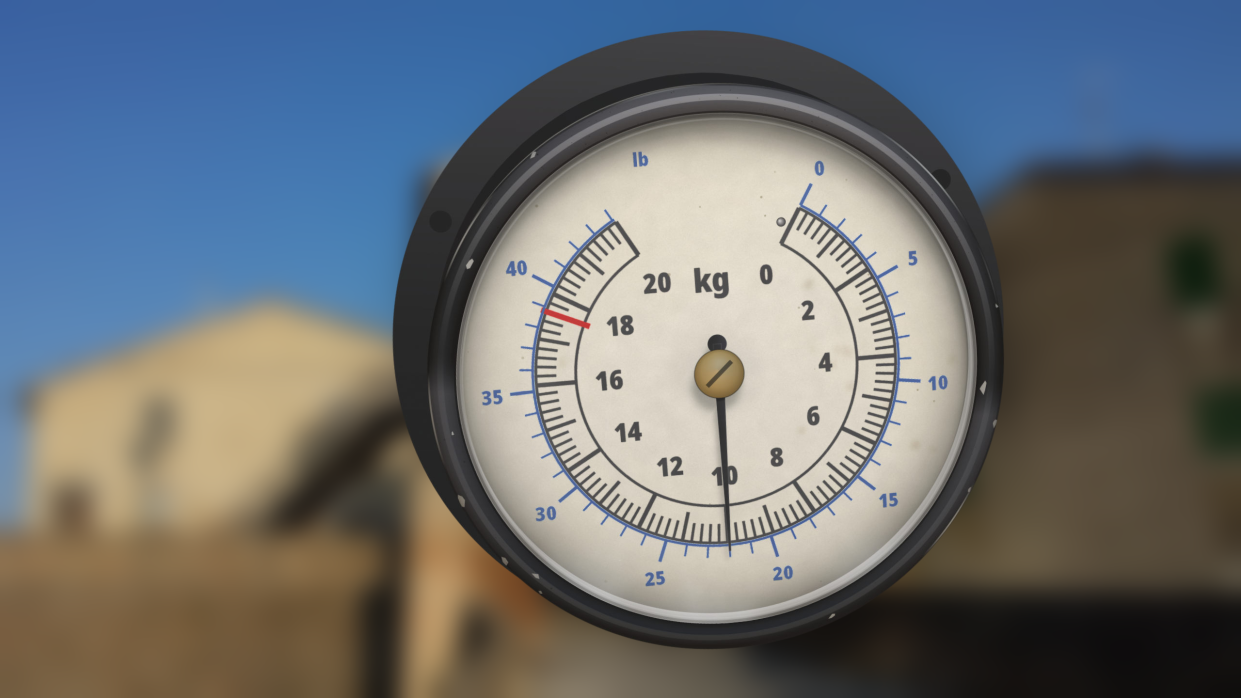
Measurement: 10 kg
